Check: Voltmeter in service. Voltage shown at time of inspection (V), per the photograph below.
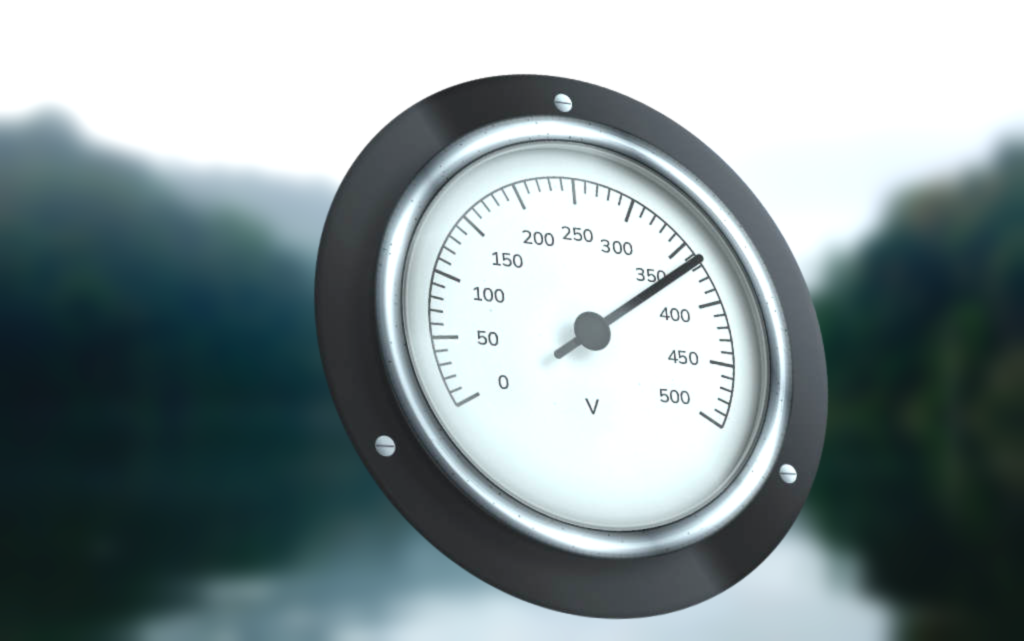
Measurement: 365 V
